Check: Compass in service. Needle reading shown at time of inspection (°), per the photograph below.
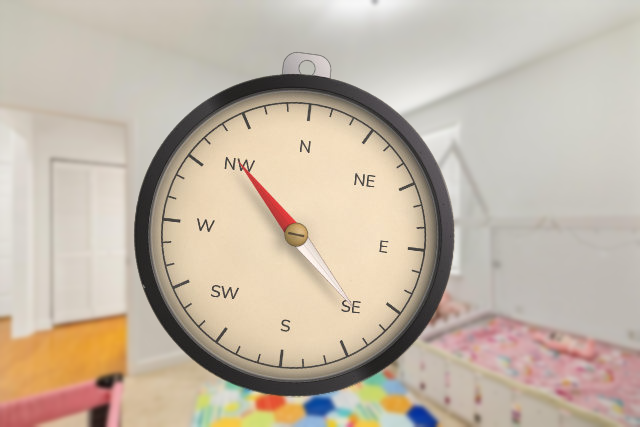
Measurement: 315 °
